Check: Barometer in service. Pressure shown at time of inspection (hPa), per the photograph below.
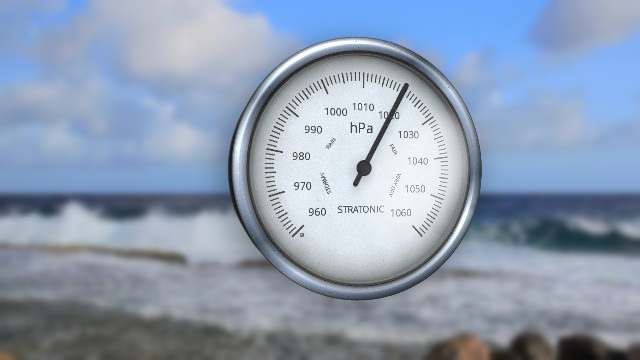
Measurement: 1020 hPa
